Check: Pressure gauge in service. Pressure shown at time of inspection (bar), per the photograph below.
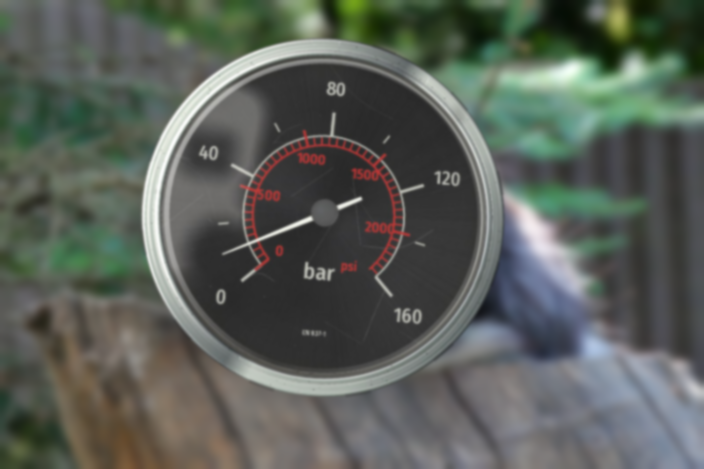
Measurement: 10 bar
